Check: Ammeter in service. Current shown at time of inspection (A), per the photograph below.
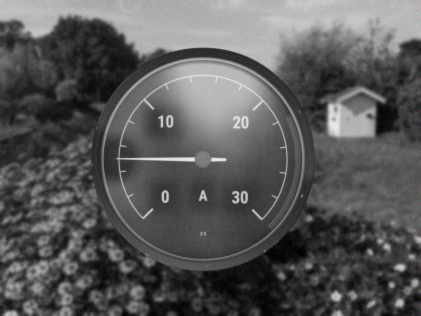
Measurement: 5 A
